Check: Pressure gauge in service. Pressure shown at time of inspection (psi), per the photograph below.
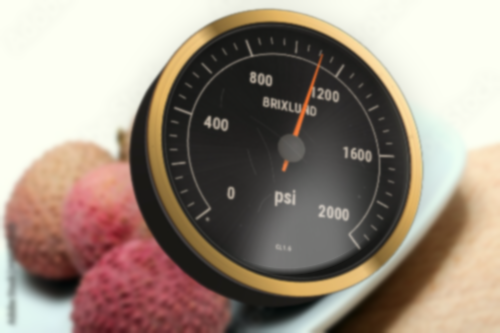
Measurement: 1100 psi
